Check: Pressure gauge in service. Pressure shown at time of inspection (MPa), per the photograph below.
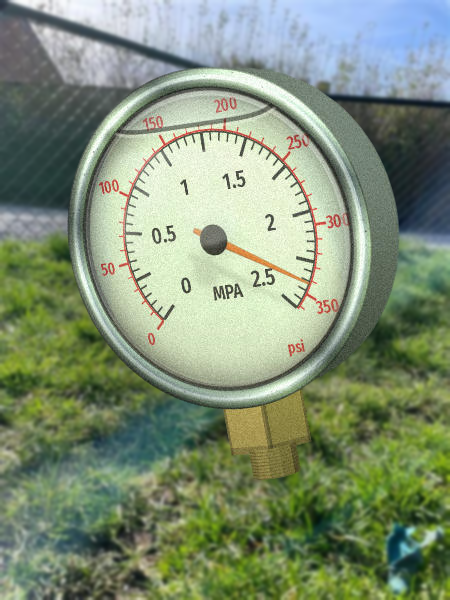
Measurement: 2.35 MPa
